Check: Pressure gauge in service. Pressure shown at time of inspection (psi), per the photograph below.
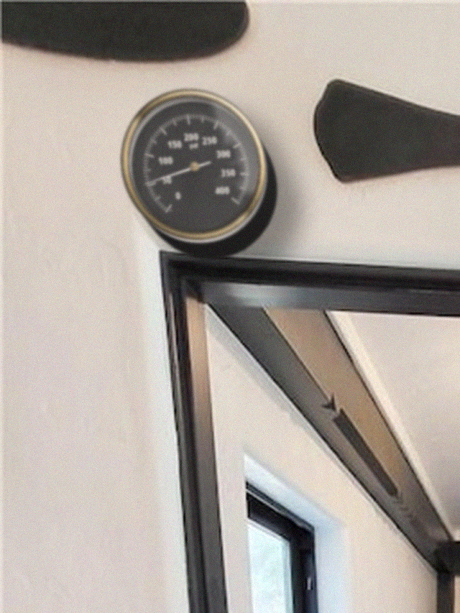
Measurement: 50 psi
